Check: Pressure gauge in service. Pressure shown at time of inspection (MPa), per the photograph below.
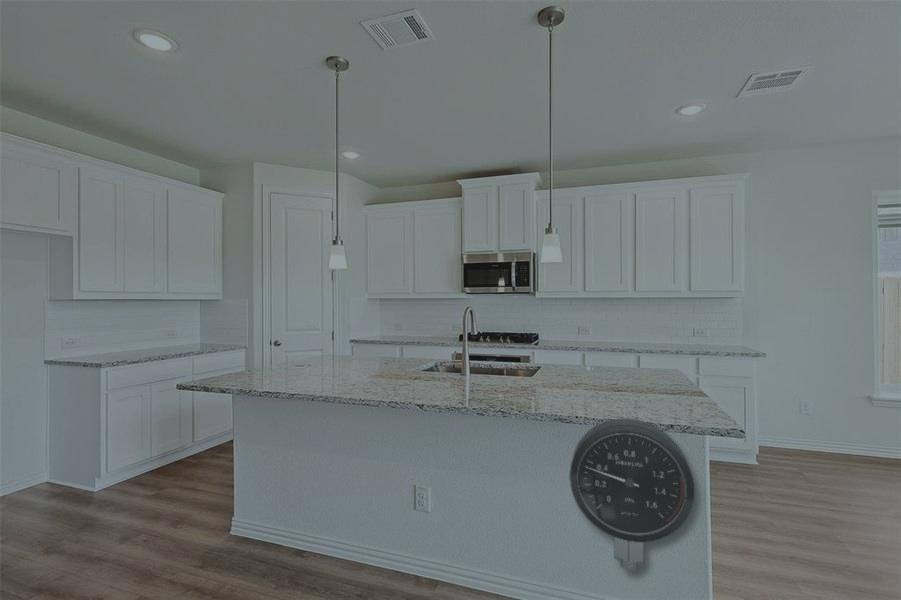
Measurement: 0.35 MPa
